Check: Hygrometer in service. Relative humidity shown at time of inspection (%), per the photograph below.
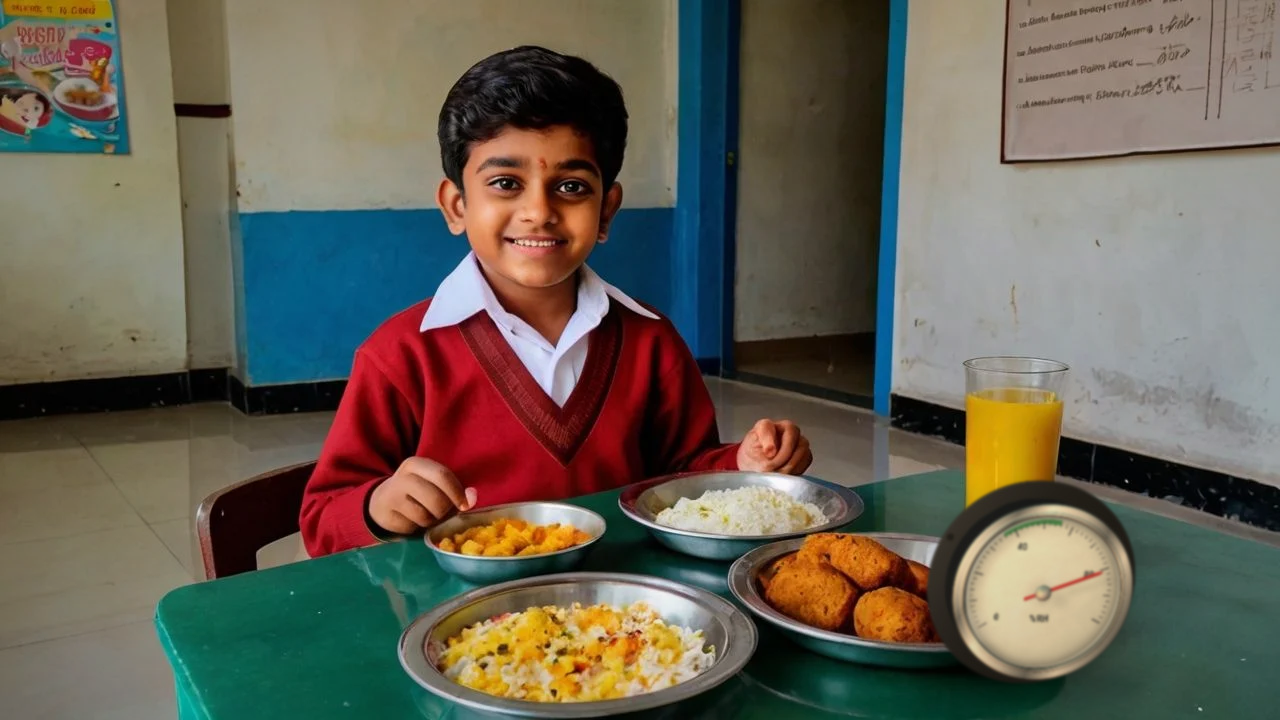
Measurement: 80 %
